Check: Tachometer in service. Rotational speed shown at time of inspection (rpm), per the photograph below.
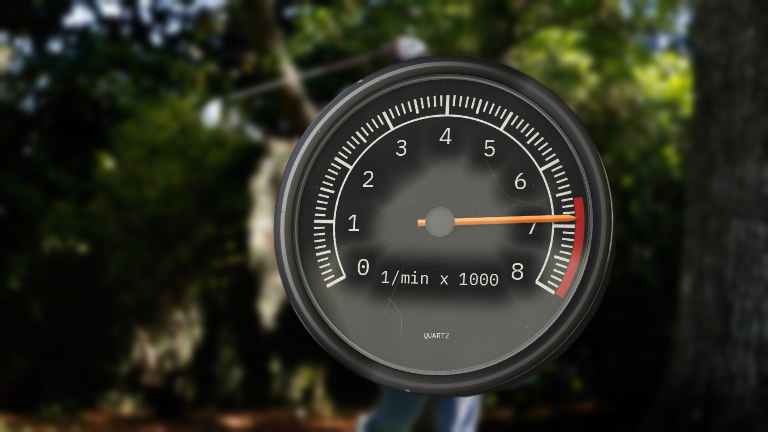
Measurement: 6900 rpm
